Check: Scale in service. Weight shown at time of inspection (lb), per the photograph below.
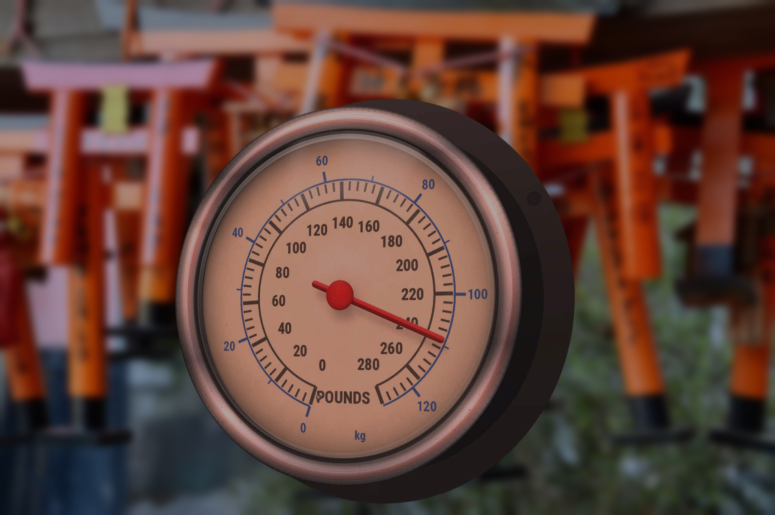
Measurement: 240 lb
